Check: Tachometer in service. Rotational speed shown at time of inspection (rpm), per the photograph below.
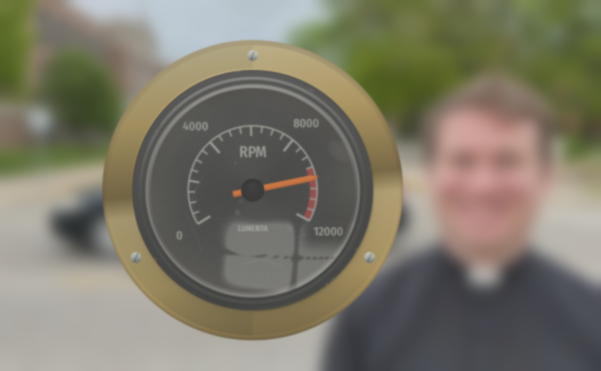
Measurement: 10000 rpm
